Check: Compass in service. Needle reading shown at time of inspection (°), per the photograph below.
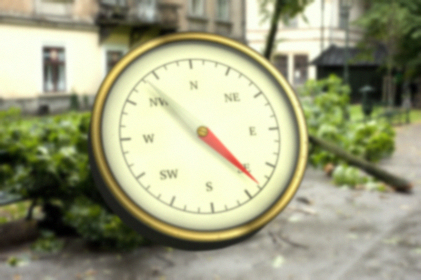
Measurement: 140 °
